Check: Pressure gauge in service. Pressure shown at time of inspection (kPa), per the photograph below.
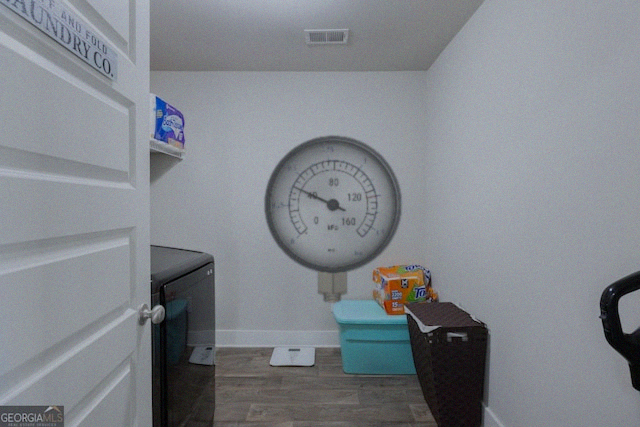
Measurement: 40 kPa
